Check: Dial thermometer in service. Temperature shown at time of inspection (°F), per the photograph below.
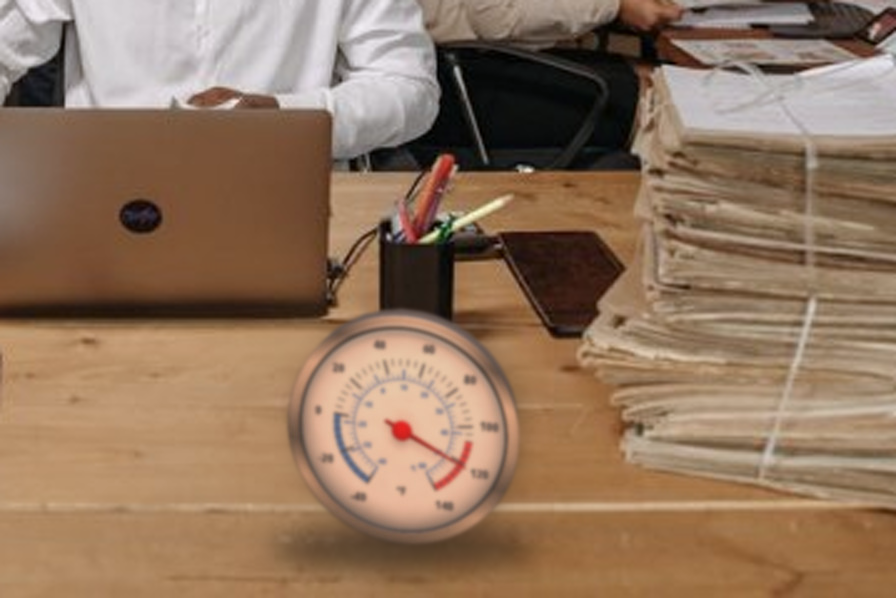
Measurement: 120 °F
